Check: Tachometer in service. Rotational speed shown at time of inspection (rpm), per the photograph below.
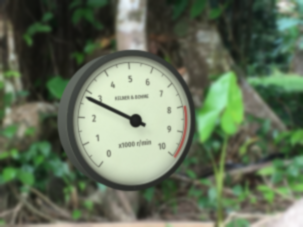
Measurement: 2750 rpm
